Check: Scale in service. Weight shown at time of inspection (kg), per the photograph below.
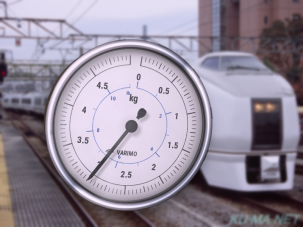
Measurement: 3 kg
